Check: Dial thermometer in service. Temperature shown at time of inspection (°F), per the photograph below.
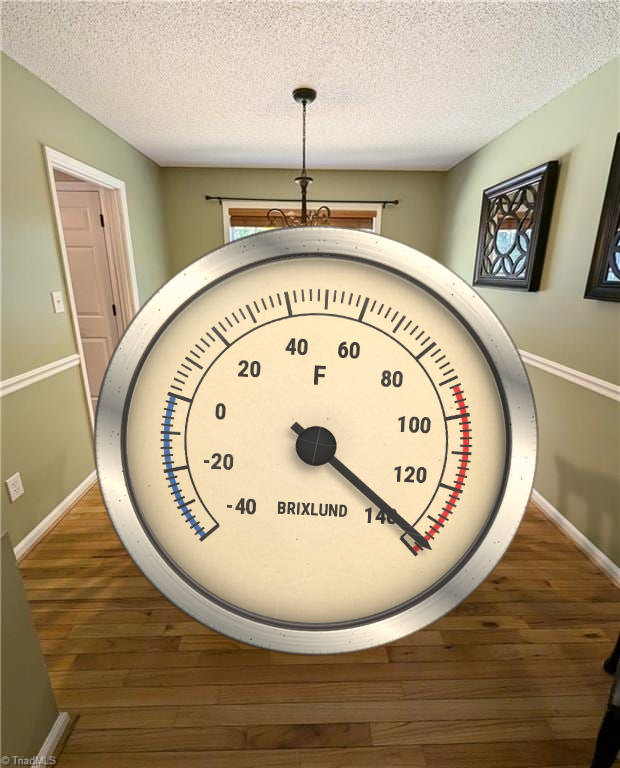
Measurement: 136 °F
